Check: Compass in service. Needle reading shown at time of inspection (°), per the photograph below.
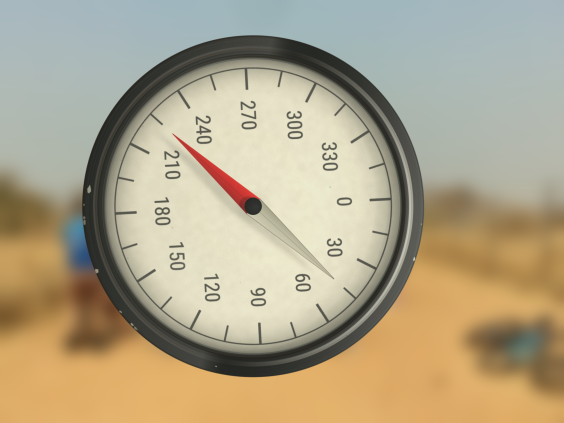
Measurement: 225 °
